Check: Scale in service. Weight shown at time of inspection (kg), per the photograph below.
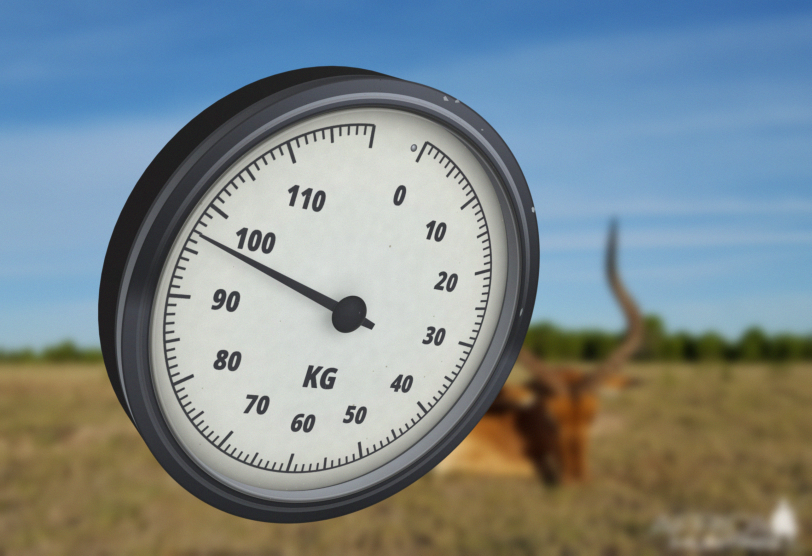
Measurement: 97 kg
